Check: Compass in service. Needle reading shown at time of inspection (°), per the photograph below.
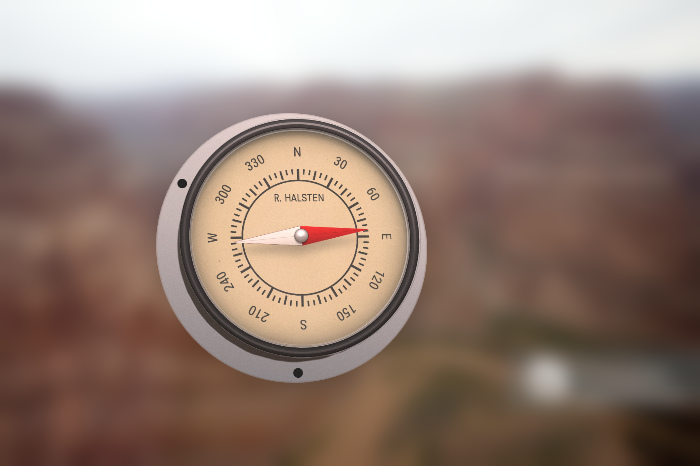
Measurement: 85 °
